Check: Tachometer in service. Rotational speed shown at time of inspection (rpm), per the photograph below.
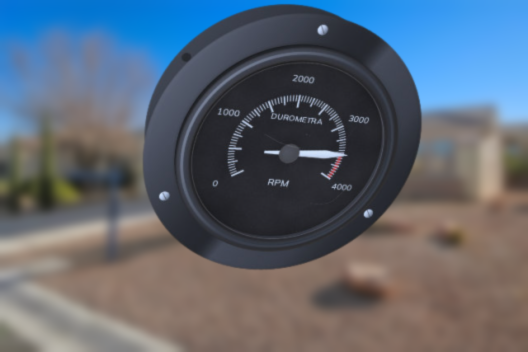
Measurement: 3500 rpm
